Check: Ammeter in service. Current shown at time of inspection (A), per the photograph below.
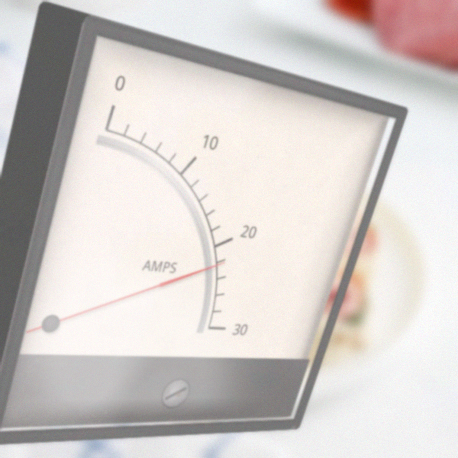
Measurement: 22 A
